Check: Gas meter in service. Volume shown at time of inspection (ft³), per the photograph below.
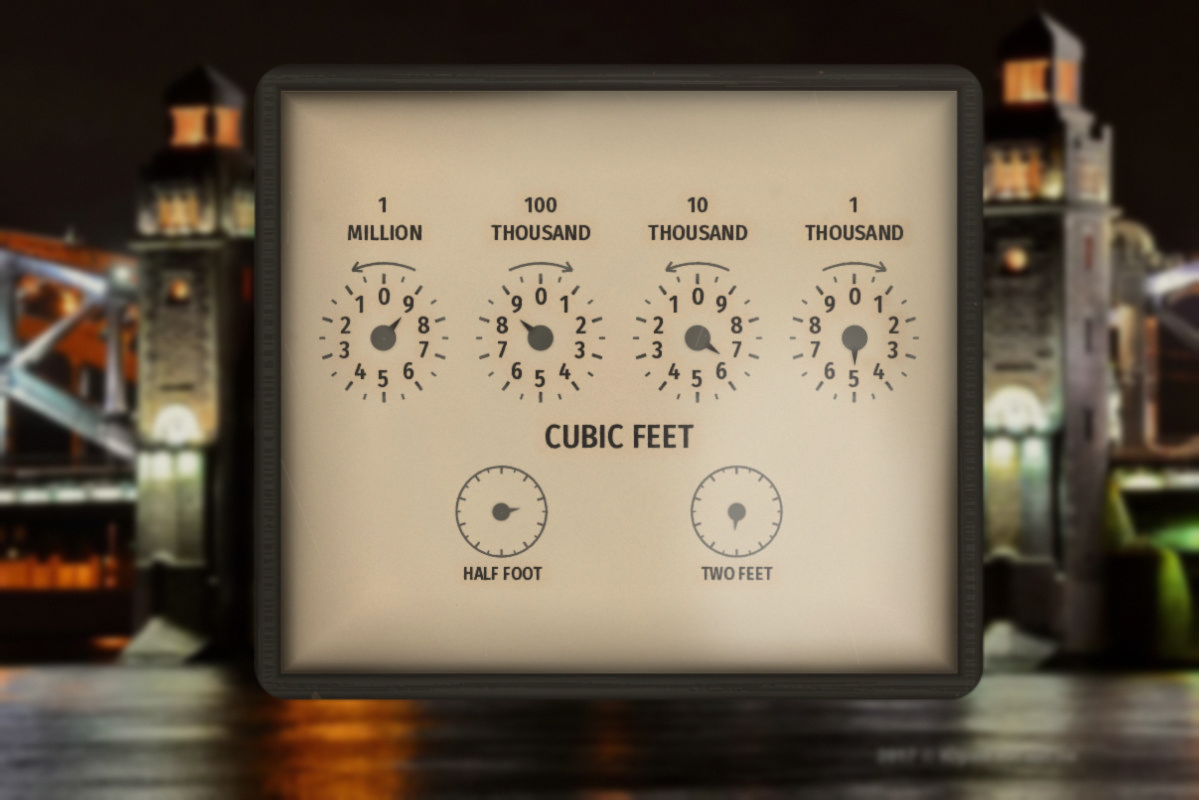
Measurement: 886500 ft³
